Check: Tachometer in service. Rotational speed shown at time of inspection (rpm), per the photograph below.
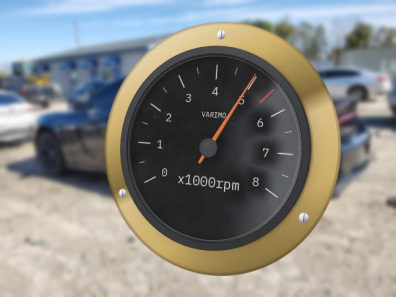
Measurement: 5000 rpm
